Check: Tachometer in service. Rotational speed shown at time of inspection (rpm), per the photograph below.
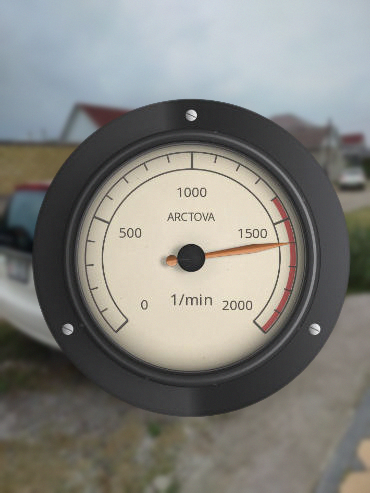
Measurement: 1600 rpm
